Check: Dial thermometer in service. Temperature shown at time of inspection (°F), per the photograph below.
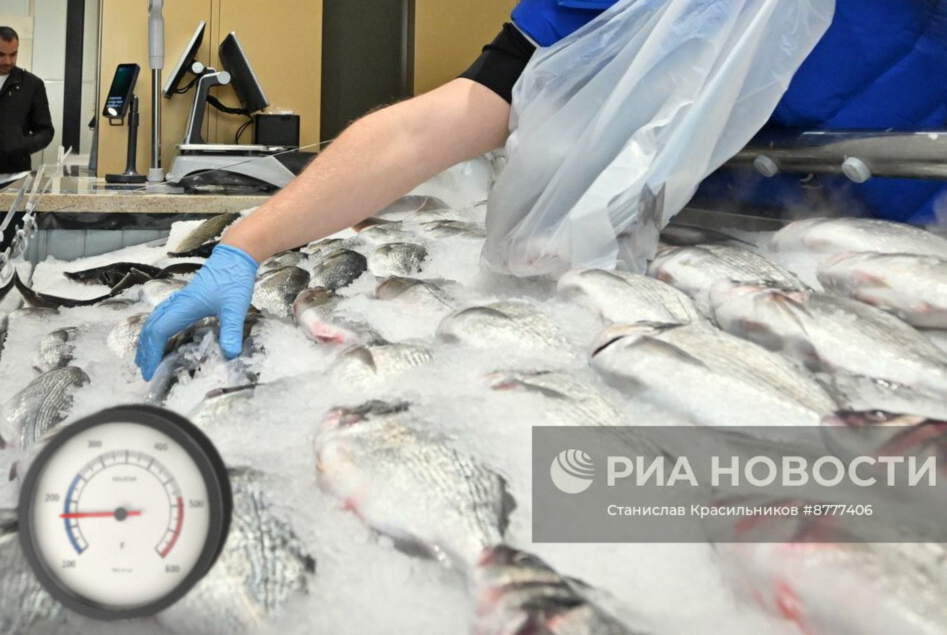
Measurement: 175 °F
